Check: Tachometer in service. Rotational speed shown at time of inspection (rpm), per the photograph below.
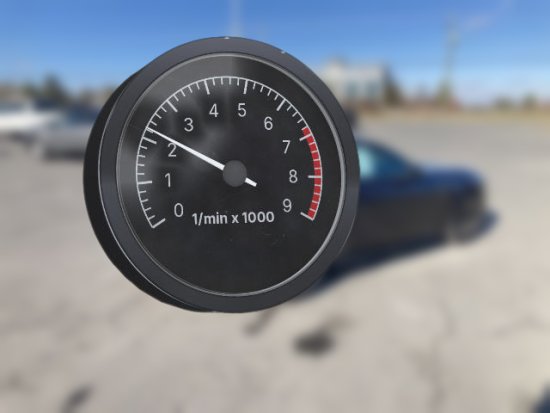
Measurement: 2200 rpm
